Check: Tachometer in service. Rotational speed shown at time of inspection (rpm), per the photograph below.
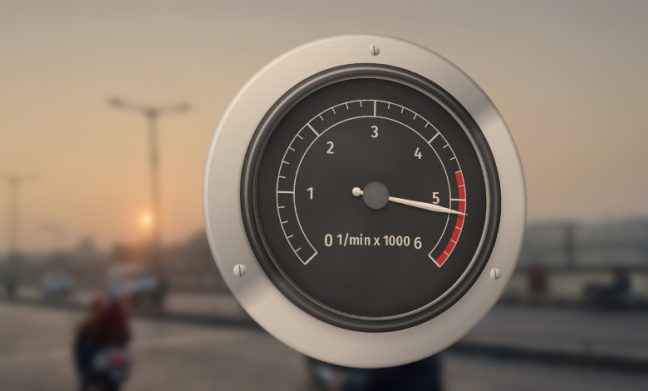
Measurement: 5200 rpm
